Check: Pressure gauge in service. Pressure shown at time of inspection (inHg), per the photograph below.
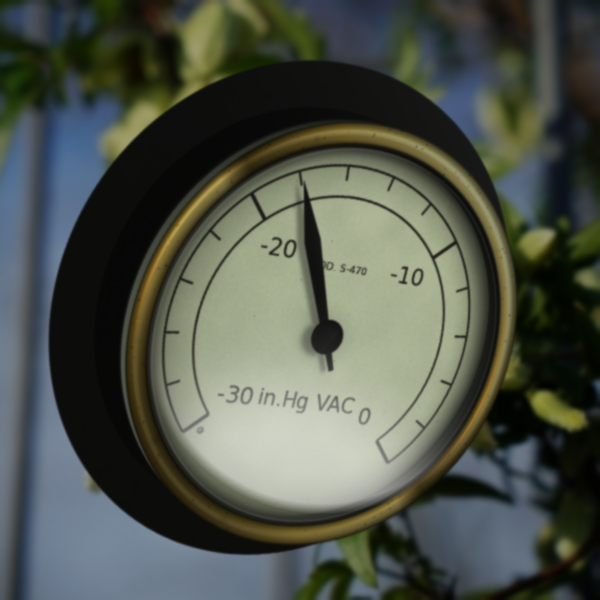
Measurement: -18 inHg
